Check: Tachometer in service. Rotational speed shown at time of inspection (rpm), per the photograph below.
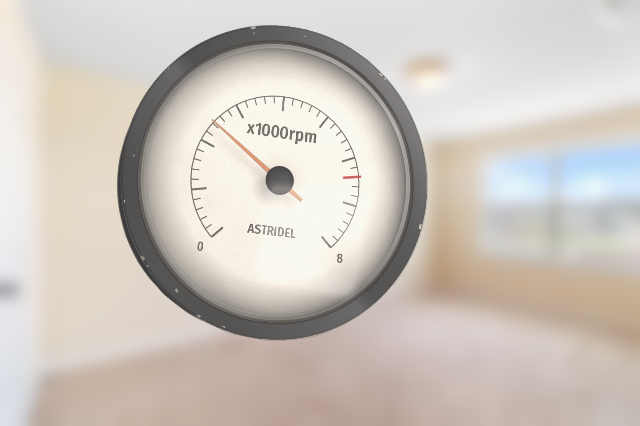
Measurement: 2400 rpm
